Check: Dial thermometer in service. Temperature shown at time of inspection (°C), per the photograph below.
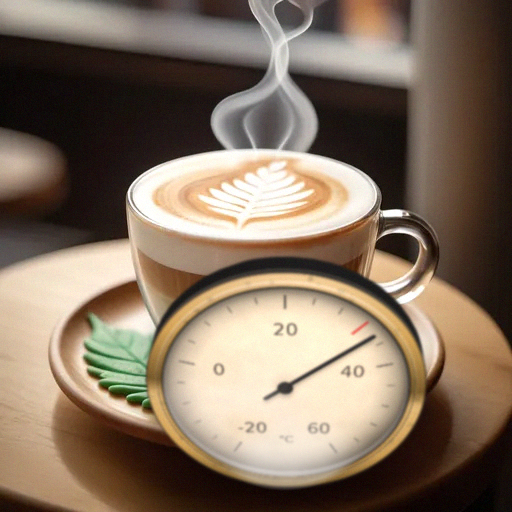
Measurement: 34 °C
